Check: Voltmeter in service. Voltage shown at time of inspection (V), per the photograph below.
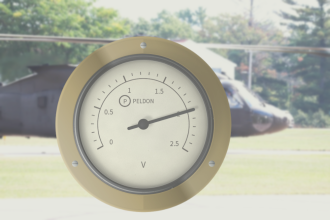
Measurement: 2 V
